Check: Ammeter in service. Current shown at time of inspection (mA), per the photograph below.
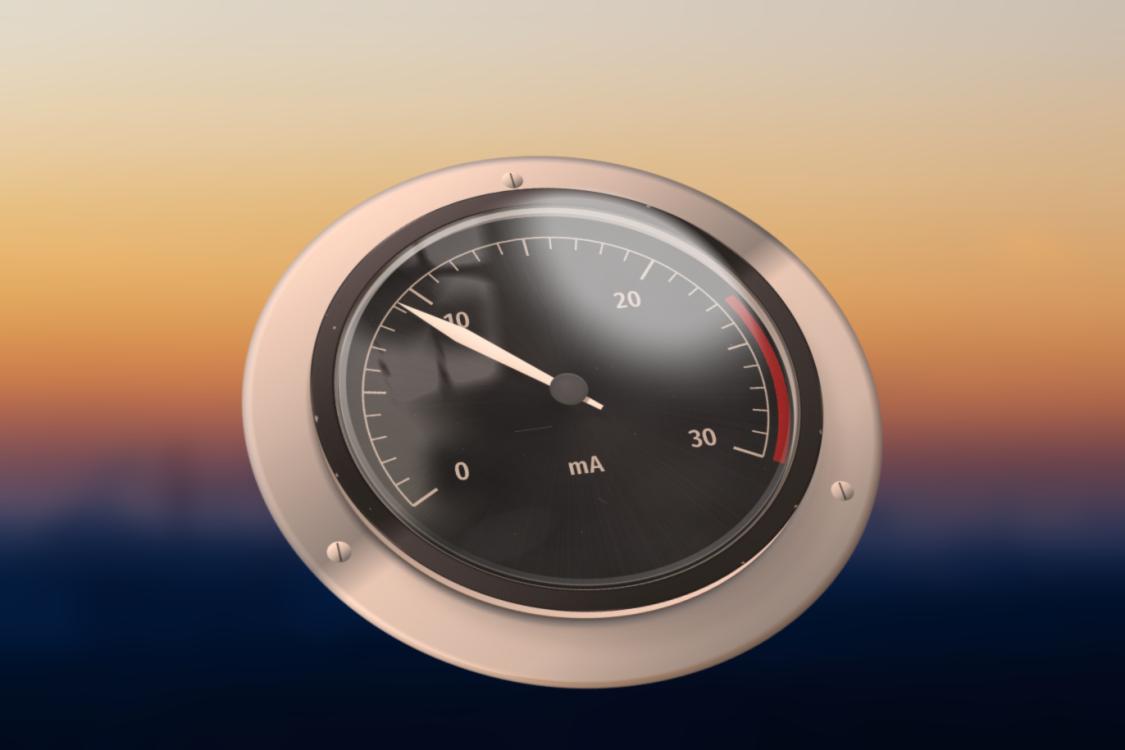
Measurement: 9 mA
